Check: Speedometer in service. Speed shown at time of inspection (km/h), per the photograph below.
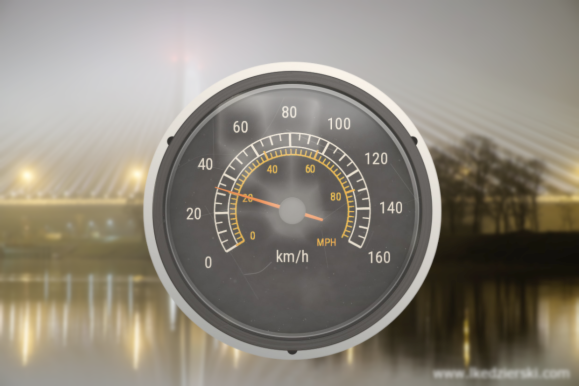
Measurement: 32.5 km/h
